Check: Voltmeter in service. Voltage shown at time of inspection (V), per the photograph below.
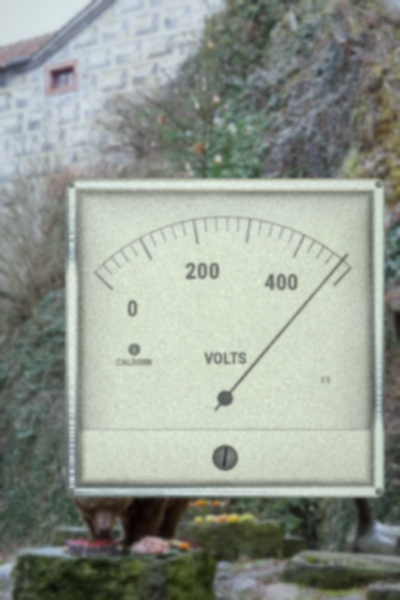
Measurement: 480 V
